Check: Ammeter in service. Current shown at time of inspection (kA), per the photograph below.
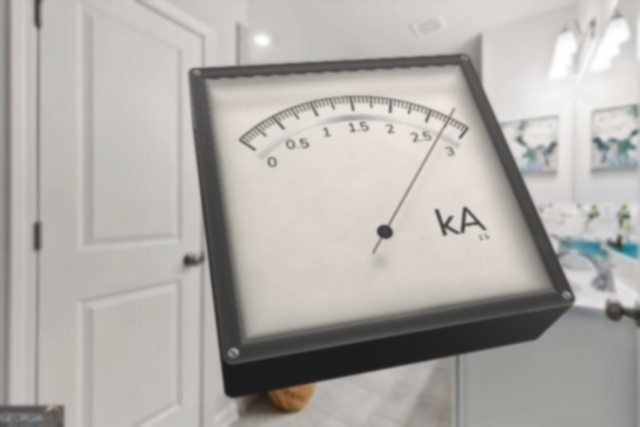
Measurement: 2.75 kA
